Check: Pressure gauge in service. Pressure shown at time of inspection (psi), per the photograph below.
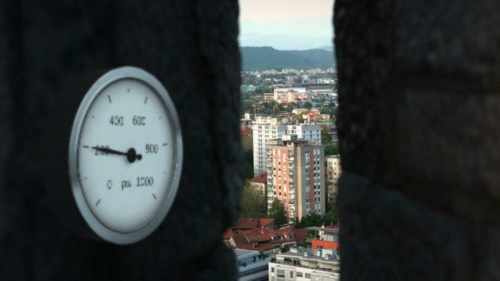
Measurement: 200 psi
